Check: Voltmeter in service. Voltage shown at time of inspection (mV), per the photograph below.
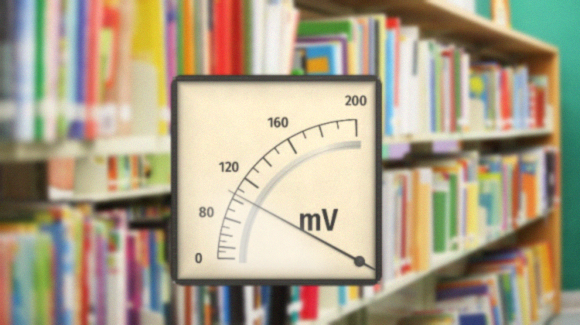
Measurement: 105 mV
